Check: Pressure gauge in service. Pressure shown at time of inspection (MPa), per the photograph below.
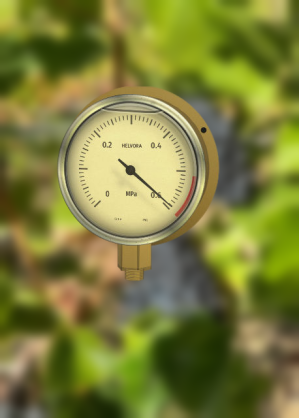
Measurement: 0.59 MPa
